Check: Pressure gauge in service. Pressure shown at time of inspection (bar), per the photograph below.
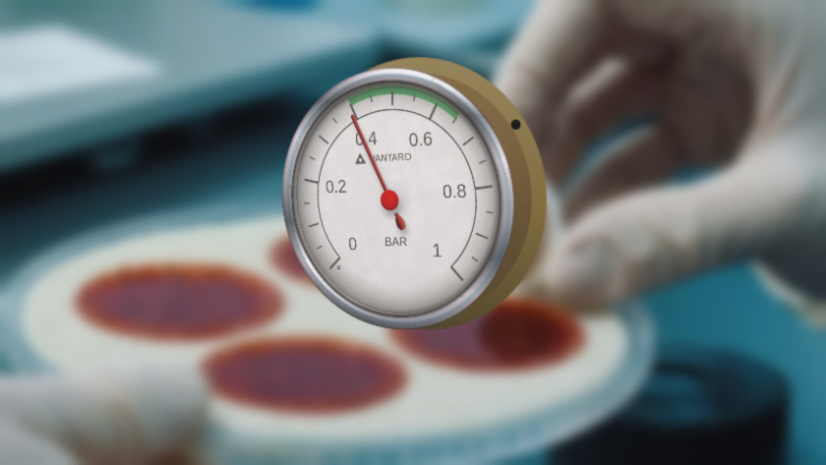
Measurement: 0.4 bar
